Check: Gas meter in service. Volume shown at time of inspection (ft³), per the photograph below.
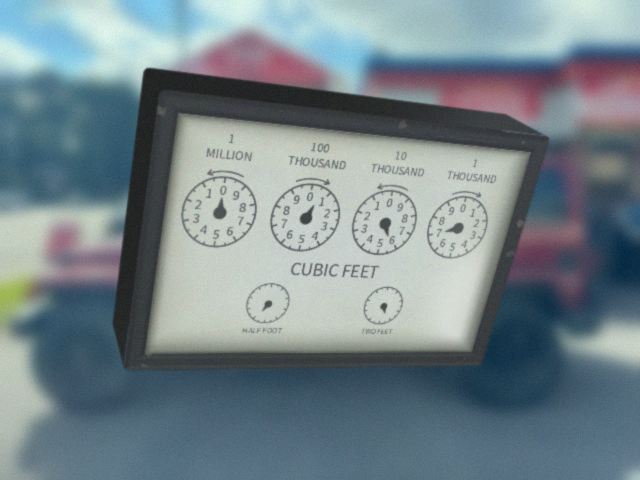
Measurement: 5700 ft³
